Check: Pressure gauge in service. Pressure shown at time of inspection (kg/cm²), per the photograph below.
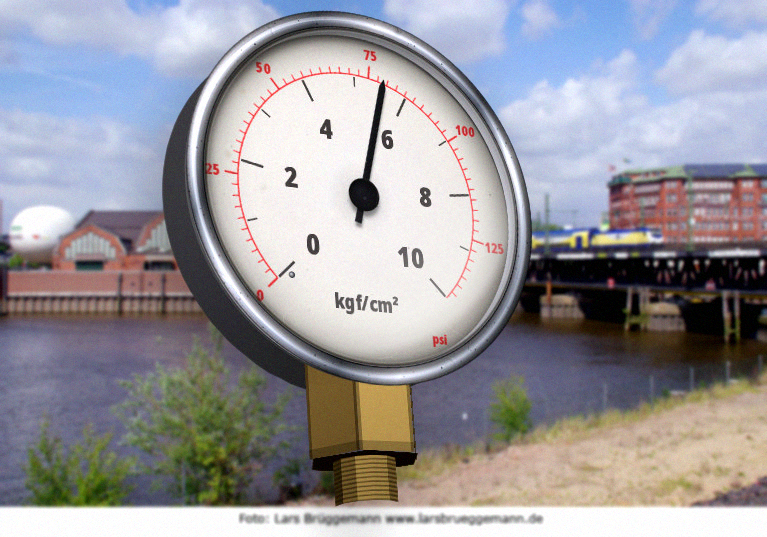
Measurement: 5.5 kg/cm²
